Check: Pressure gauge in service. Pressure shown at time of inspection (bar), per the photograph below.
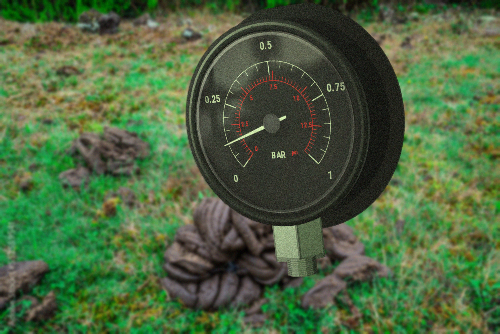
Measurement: 0.1 bar
